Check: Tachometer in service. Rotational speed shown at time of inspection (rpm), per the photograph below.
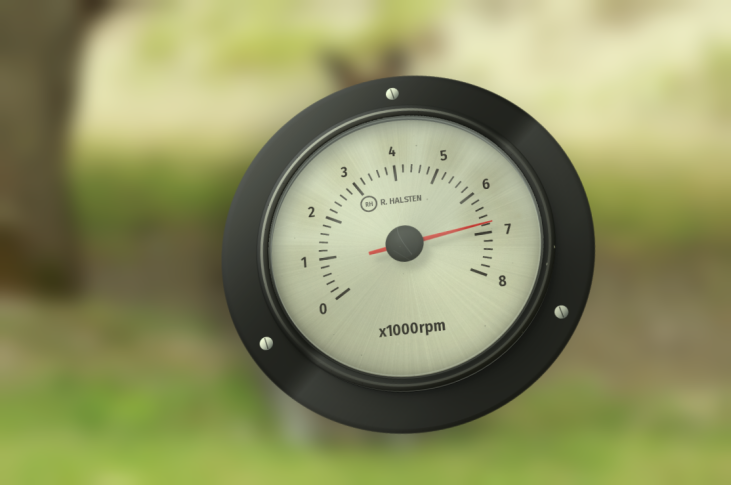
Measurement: 6800 rpm
